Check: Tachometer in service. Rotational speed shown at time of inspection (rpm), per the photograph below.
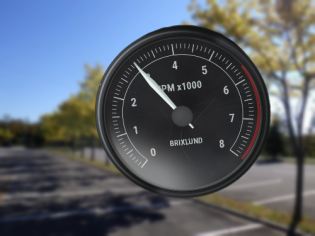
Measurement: 3000 rpm
